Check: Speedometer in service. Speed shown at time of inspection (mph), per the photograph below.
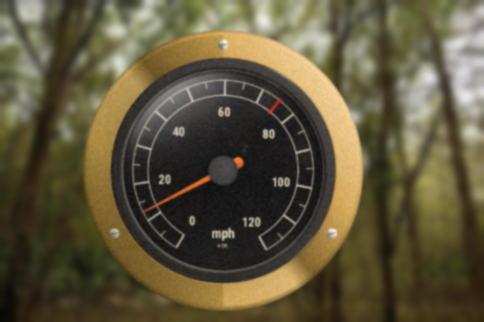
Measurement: 12.5 mph
